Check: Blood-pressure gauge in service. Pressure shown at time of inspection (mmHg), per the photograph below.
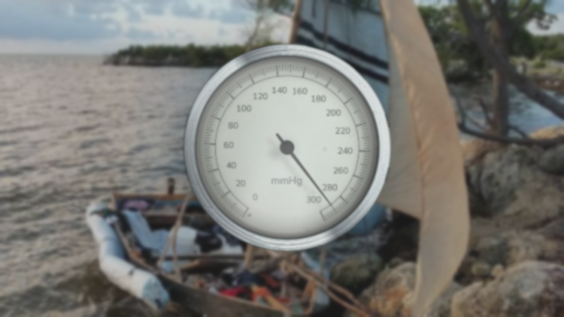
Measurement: 290 mmHg
